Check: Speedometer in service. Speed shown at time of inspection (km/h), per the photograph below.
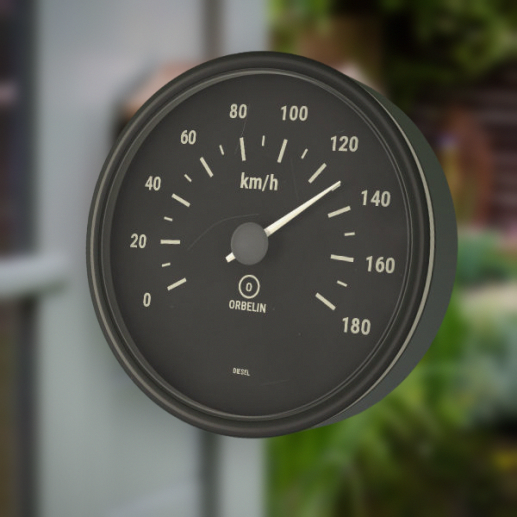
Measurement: 130 km/h
